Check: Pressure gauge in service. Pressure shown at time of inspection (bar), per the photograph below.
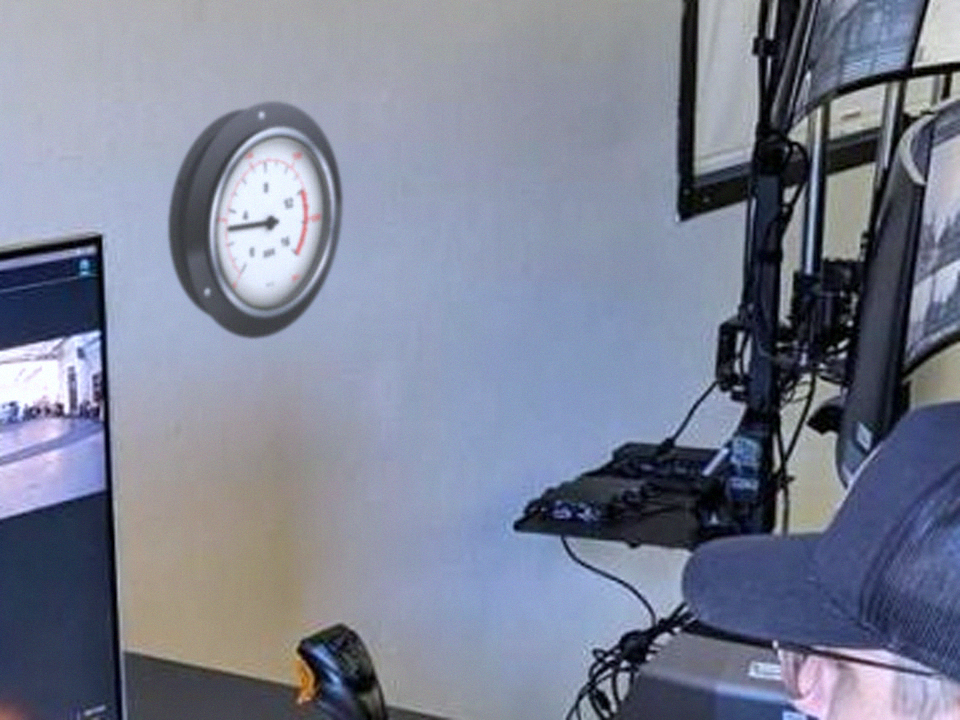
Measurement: 3 bar
